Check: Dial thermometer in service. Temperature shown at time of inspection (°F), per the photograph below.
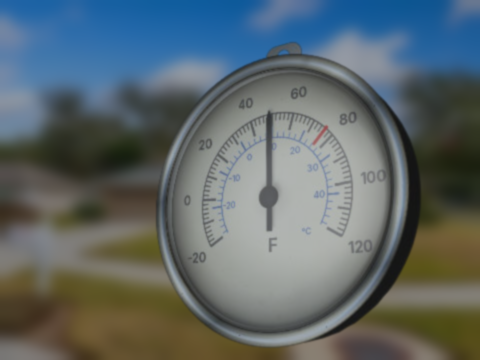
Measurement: 50 °F
